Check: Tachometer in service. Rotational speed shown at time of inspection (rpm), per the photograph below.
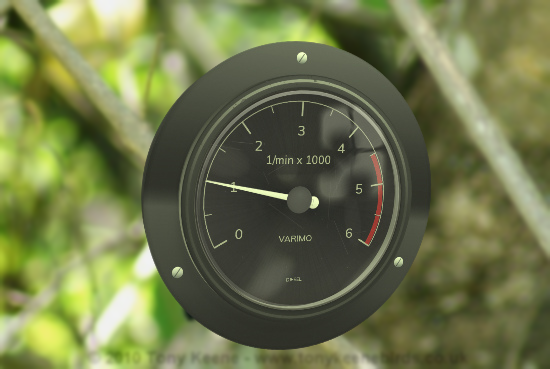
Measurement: 1000 rpm
